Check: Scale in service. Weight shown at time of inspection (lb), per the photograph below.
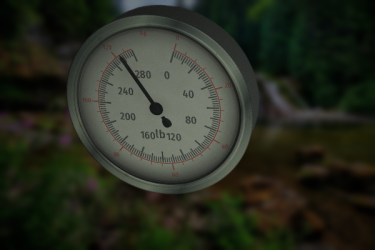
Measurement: 270 lb
